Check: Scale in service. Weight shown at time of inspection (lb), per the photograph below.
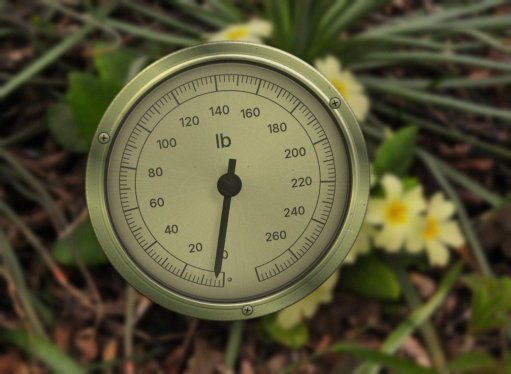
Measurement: 4 lb
